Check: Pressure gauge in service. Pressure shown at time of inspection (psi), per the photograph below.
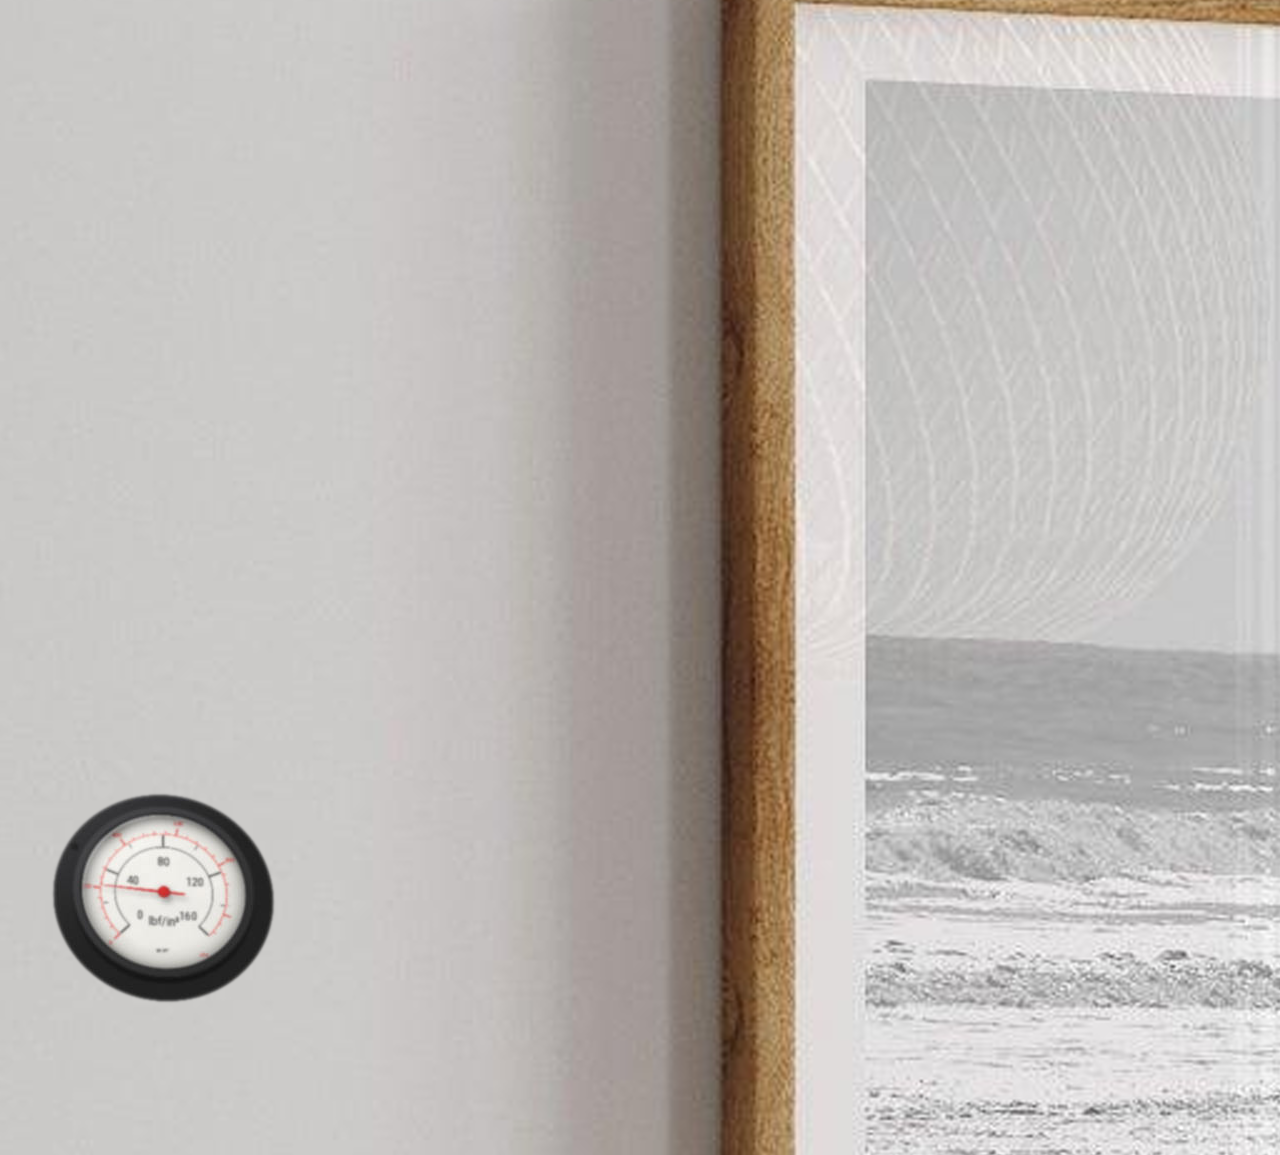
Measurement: 30 psi
